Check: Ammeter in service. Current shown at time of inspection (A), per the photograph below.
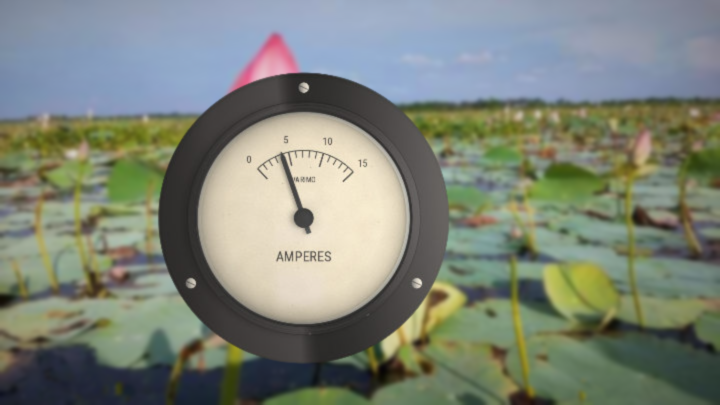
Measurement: 4 A
